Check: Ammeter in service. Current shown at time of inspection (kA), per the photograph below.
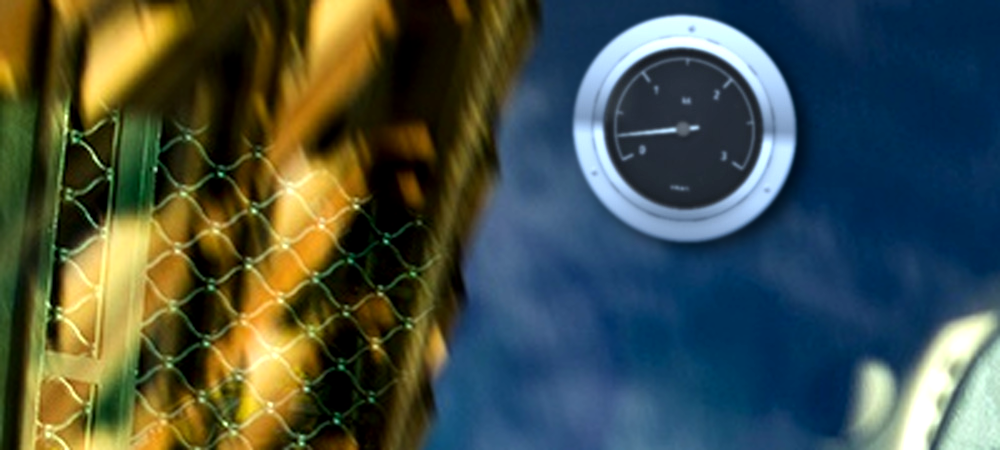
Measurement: 0.25 kA
